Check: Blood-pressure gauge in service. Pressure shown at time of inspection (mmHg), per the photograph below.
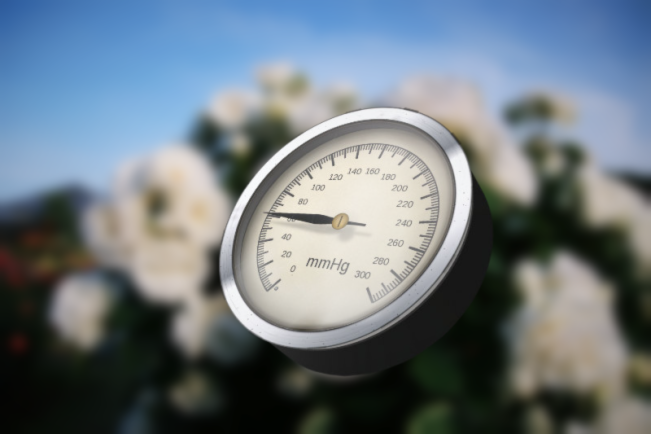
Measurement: 60 mmHg
